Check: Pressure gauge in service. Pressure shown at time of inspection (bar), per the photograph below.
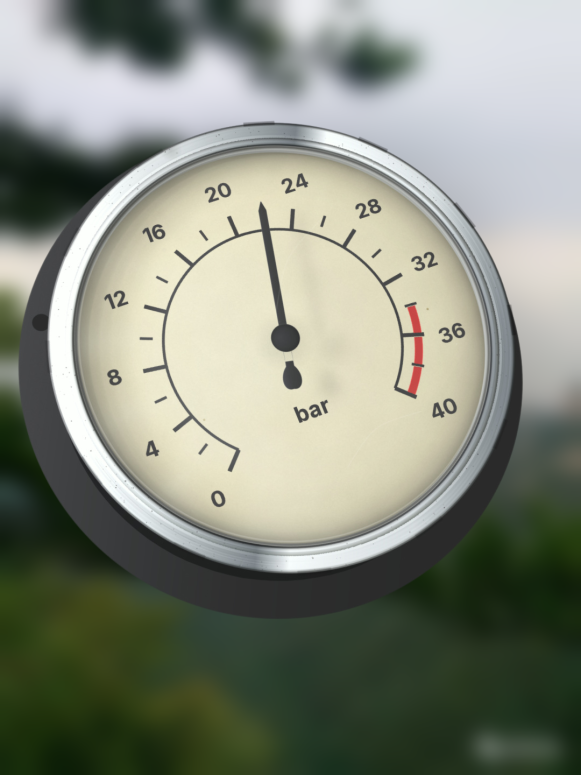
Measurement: 22 bar
